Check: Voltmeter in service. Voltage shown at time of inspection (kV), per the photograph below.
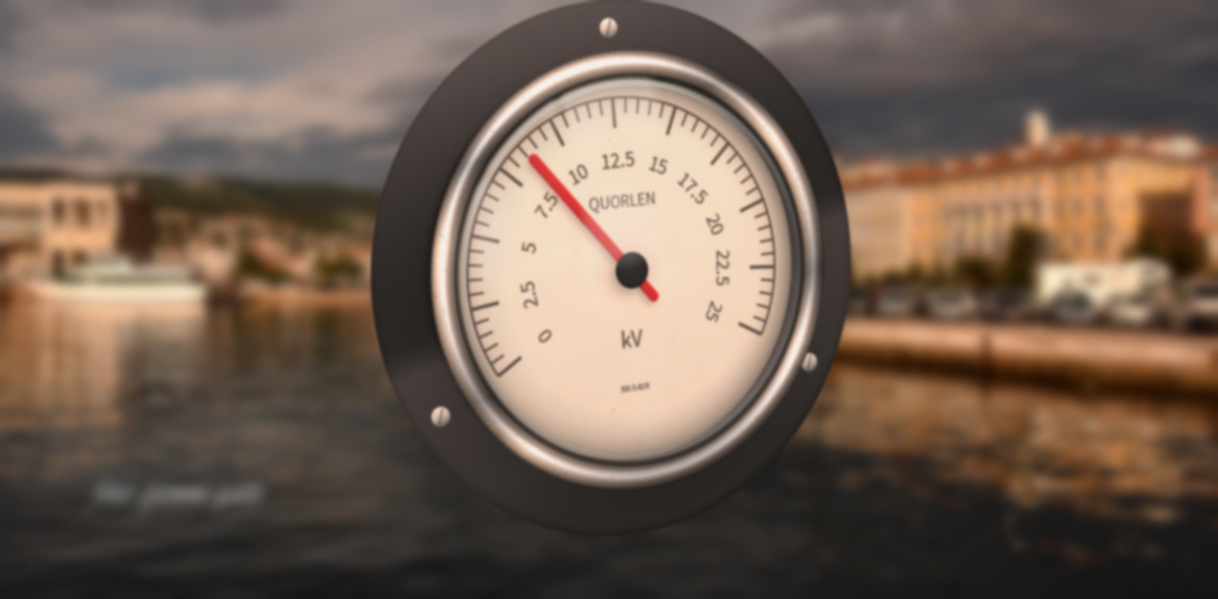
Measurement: 8.5 kV
